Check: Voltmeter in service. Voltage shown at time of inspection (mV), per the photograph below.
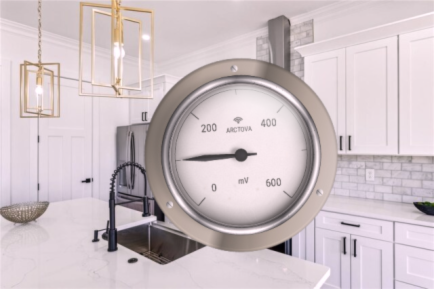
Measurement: 100 mV
